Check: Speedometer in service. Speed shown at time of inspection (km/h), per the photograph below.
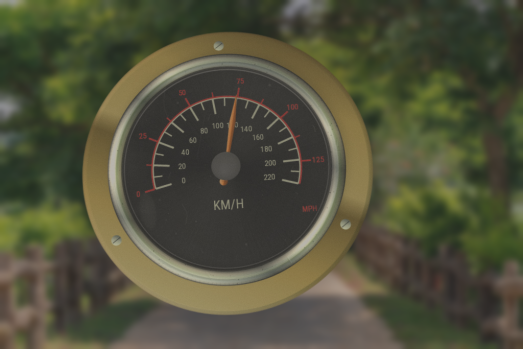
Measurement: 120 km/h
